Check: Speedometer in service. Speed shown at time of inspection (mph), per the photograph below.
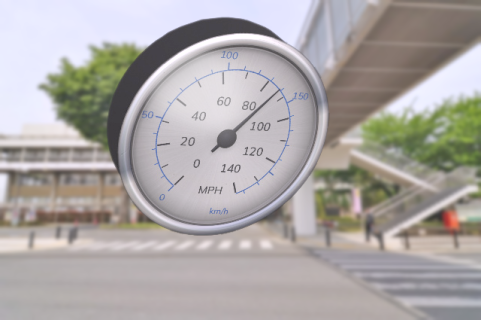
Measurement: 85 mph
